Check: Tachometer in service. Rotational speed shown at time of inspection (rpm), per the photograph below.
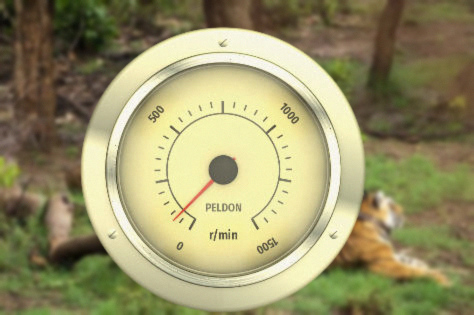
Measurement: 75 rpm
